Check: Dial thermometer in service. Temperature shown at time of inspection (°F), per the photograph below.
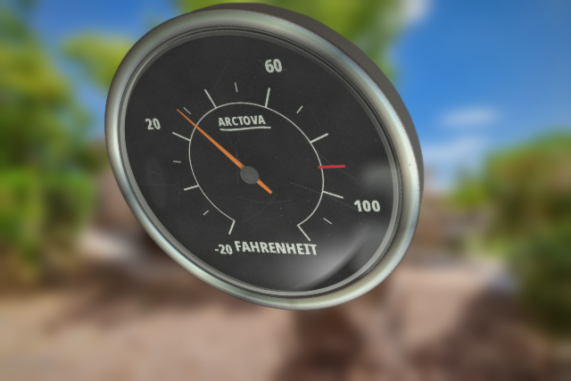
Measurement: 30 °F
